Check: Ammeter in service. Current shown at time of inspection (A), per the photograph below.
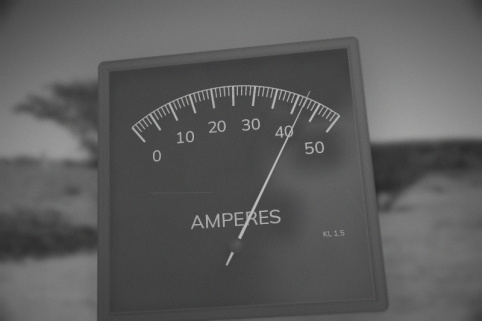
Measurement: 42 A
